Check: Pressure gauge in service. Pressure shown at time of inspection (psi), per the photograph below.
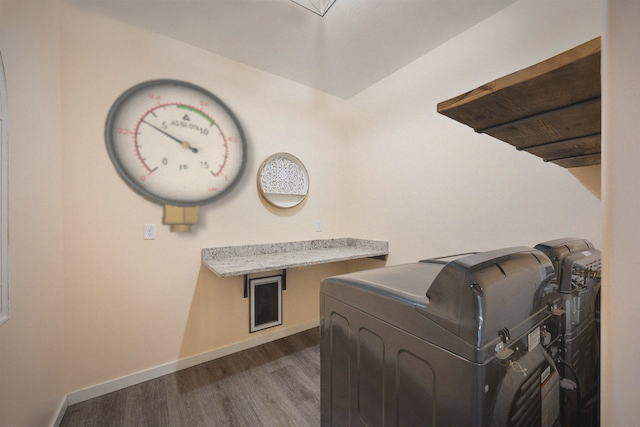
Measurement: 4 psi
